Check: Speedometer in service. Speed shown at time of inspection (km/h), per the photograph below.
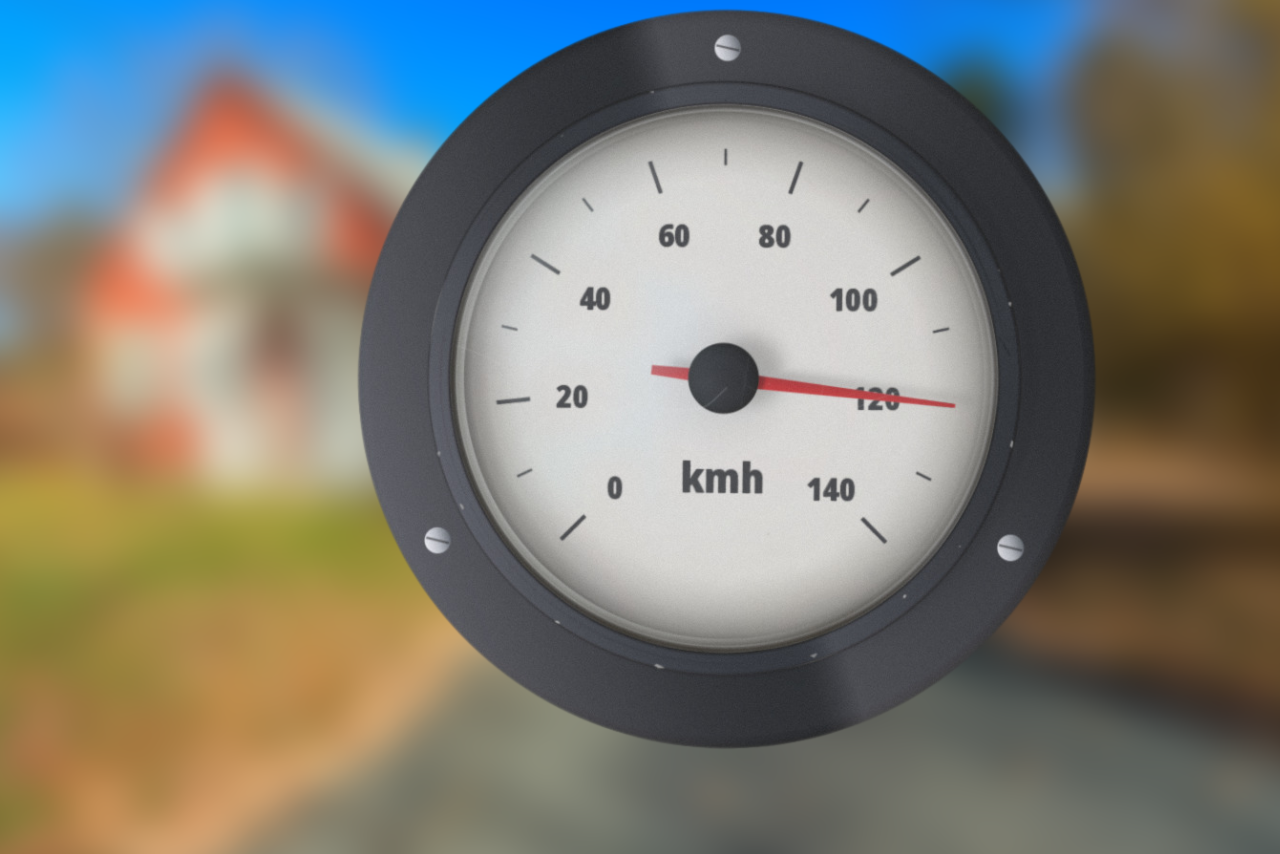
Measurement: 120 km/h
